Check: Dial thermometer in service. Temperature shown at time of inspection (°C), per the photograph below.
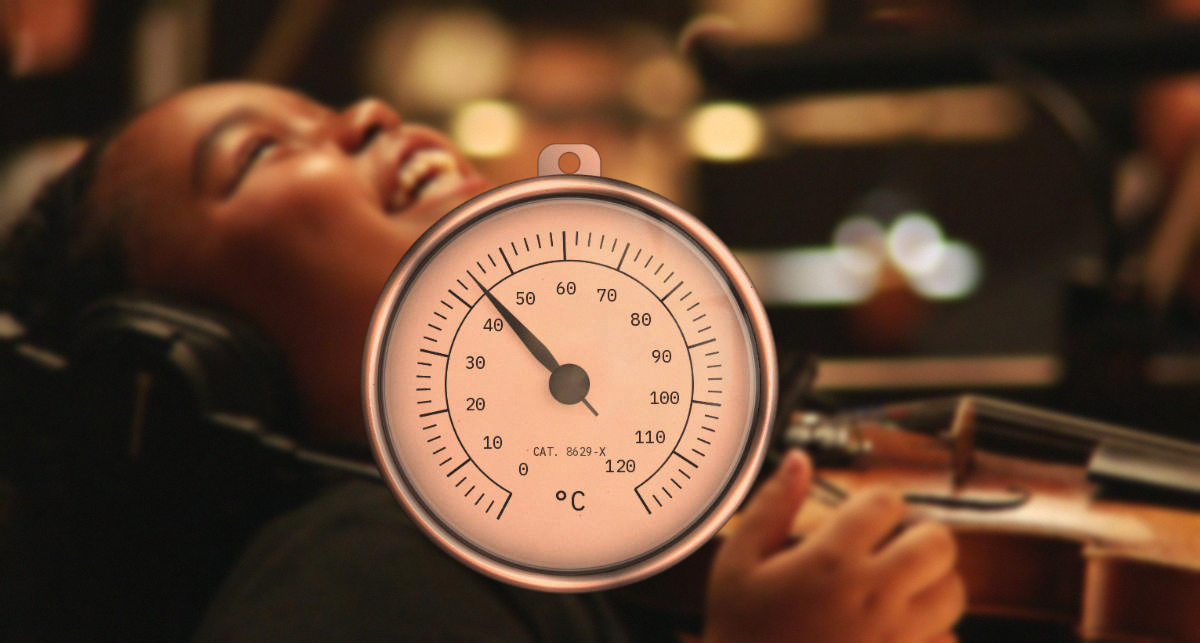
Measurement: 44 °C
